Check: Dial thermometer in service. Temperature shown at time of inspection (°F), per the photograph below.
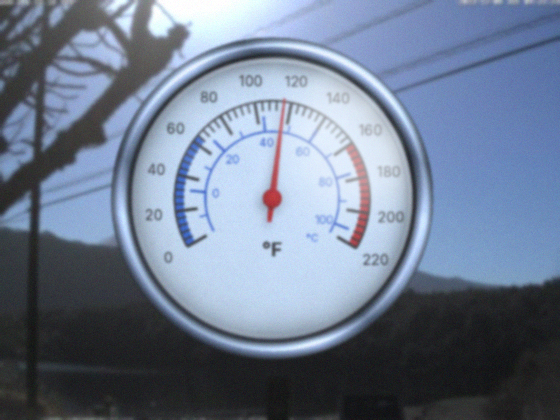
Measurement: 116 °F
